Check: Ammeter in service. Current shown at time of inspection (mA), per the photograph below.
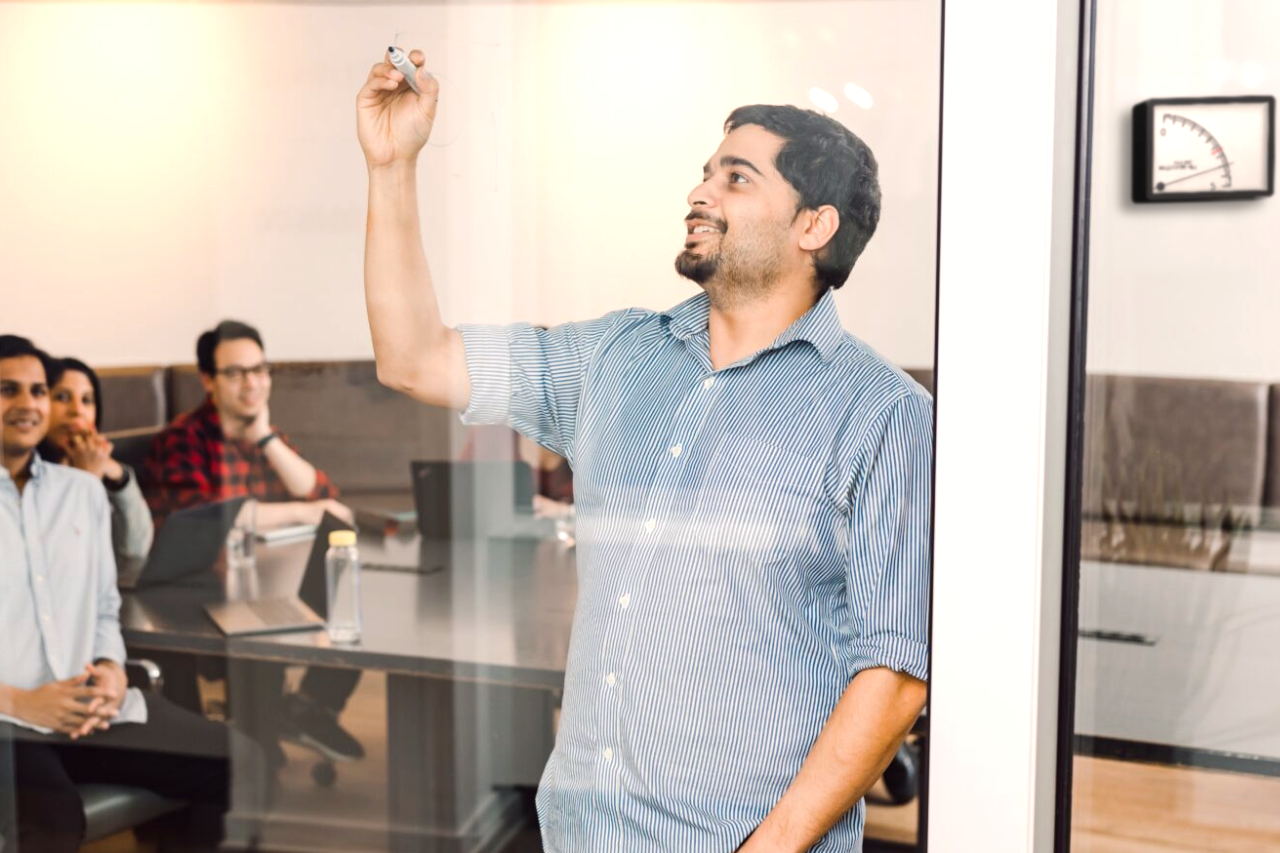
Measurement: 4 mA
